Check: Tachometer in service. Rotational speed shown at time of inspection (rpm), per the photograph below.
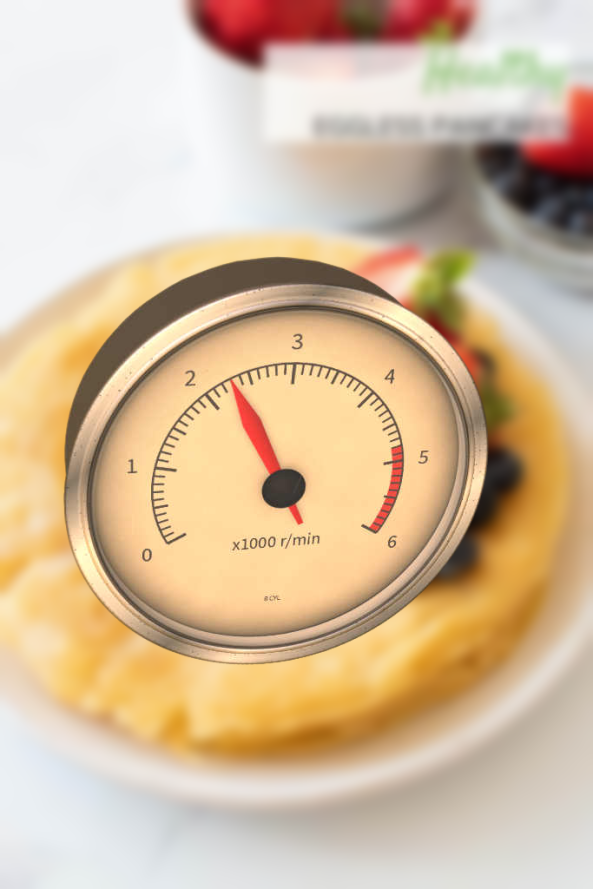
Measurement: 2300 rpm
